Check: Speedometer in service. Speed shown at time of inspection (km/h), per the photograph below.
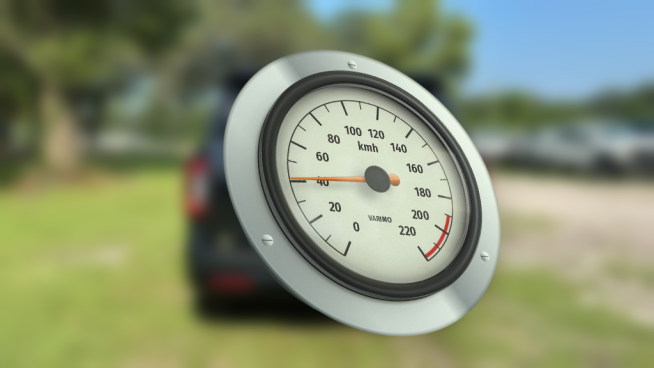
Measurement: 40 km/h
